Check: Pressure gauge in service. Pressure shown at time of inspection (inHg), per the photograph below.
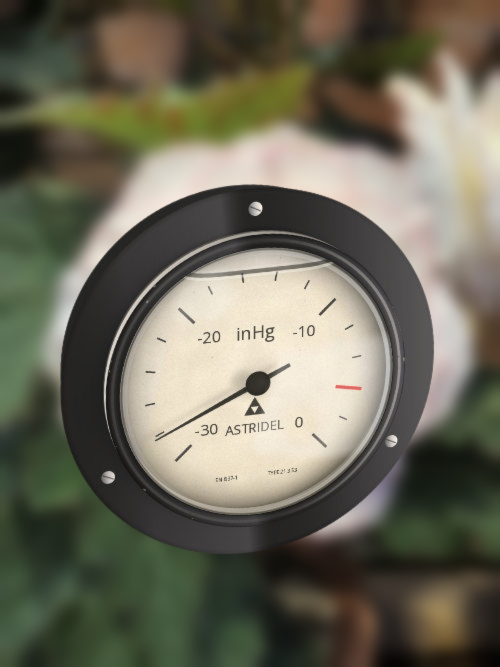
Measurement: -28 inHg
